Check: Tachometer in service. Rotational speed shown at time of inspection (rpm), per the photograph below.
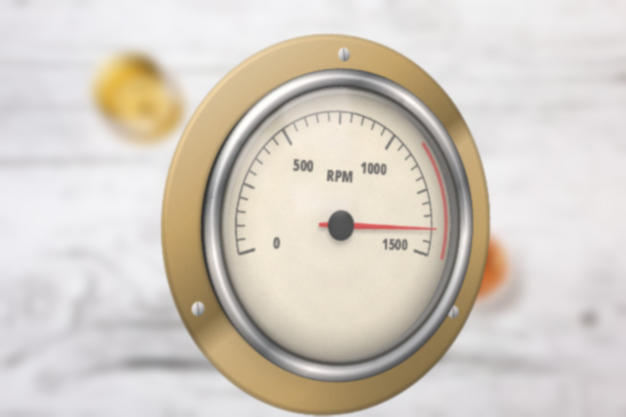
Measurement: 1400 rpm
